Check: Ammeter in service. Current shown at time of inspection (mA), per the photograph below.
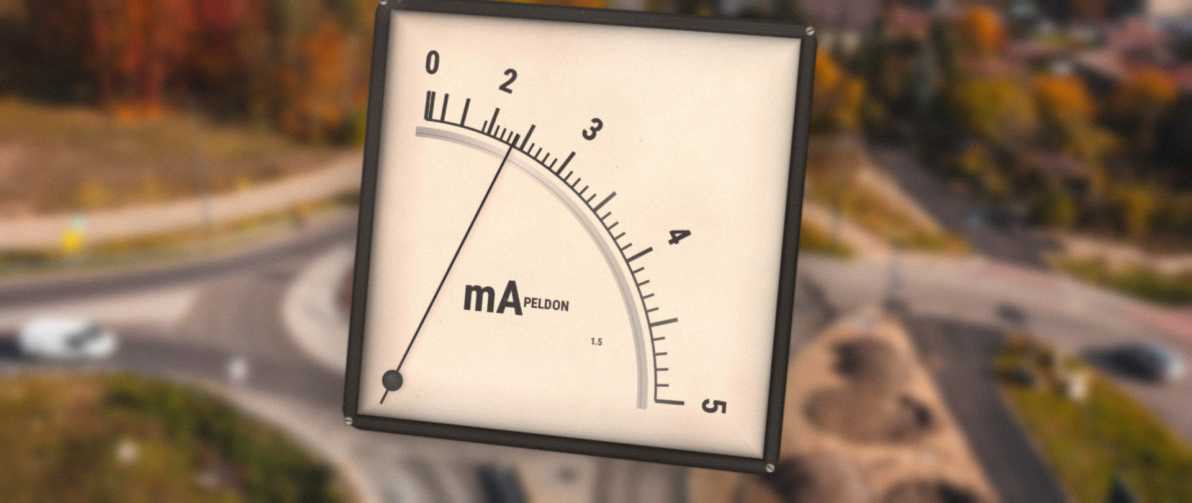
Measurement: 2.4 mA
